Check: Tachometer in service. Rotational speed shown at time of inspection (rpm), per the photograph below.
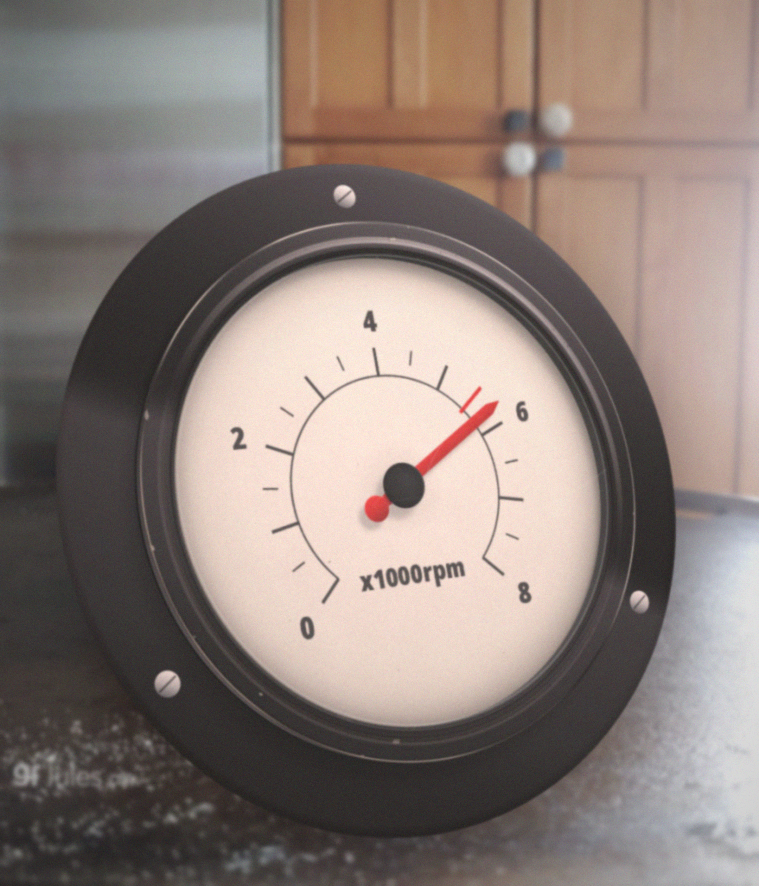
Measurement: 5750 rpm
